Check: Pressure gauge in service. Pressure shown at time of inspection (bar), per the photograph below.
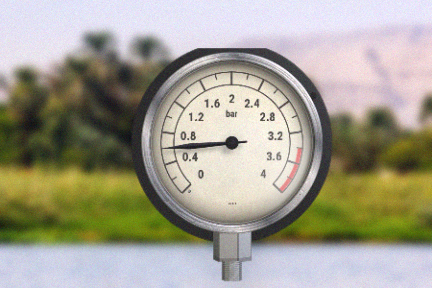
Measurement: 0.6 bar
